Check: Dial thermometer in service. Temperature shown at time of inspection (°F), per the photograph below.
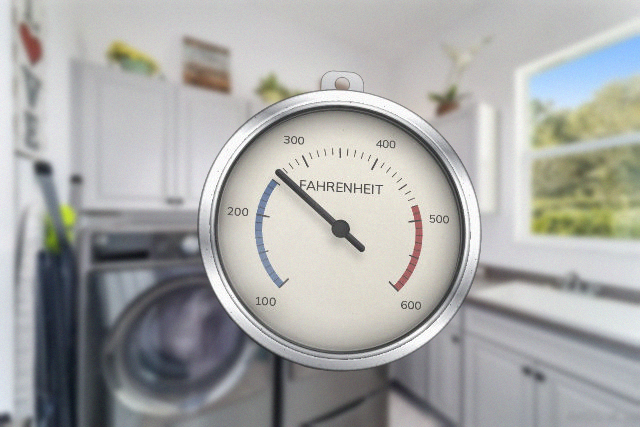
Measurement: 260 °F
